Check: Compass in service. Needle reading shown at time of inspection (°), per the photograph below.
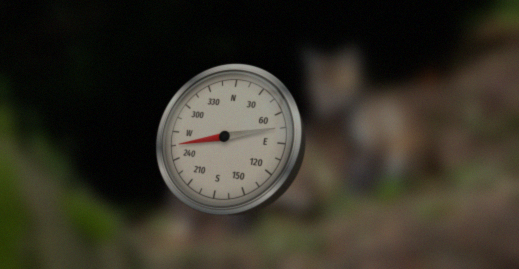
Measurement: 255 °
